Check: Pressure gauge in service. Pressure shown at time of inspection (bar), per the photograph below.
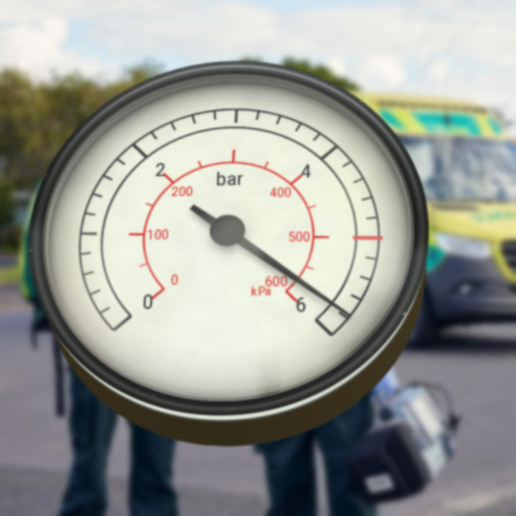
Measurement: 5.8 bar
